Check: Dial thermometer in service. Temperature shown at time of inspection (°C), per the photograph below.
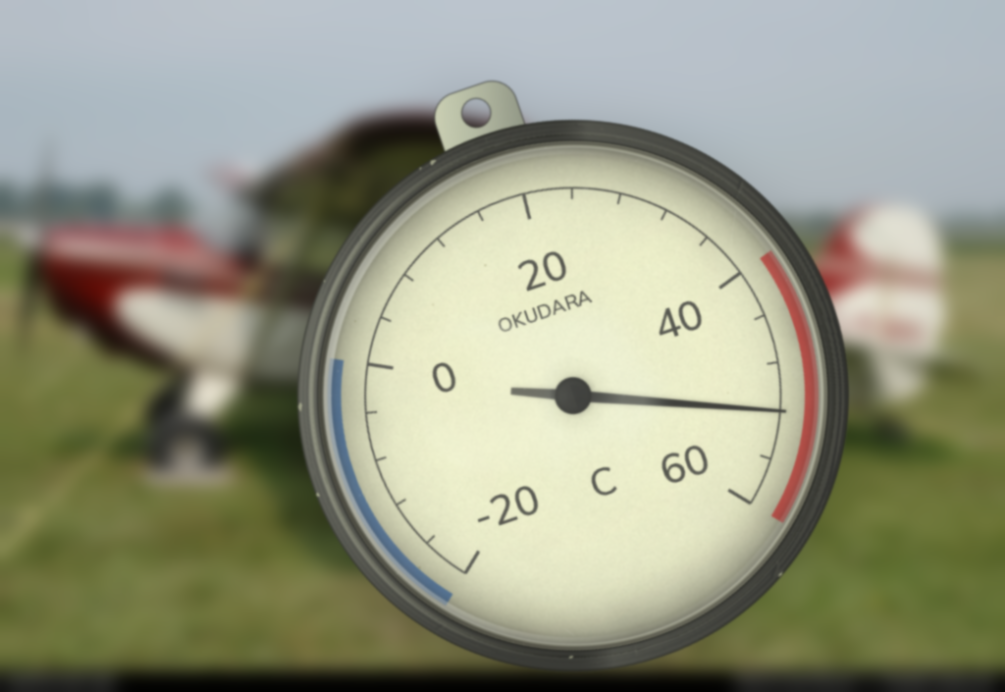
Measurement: 52 °C
